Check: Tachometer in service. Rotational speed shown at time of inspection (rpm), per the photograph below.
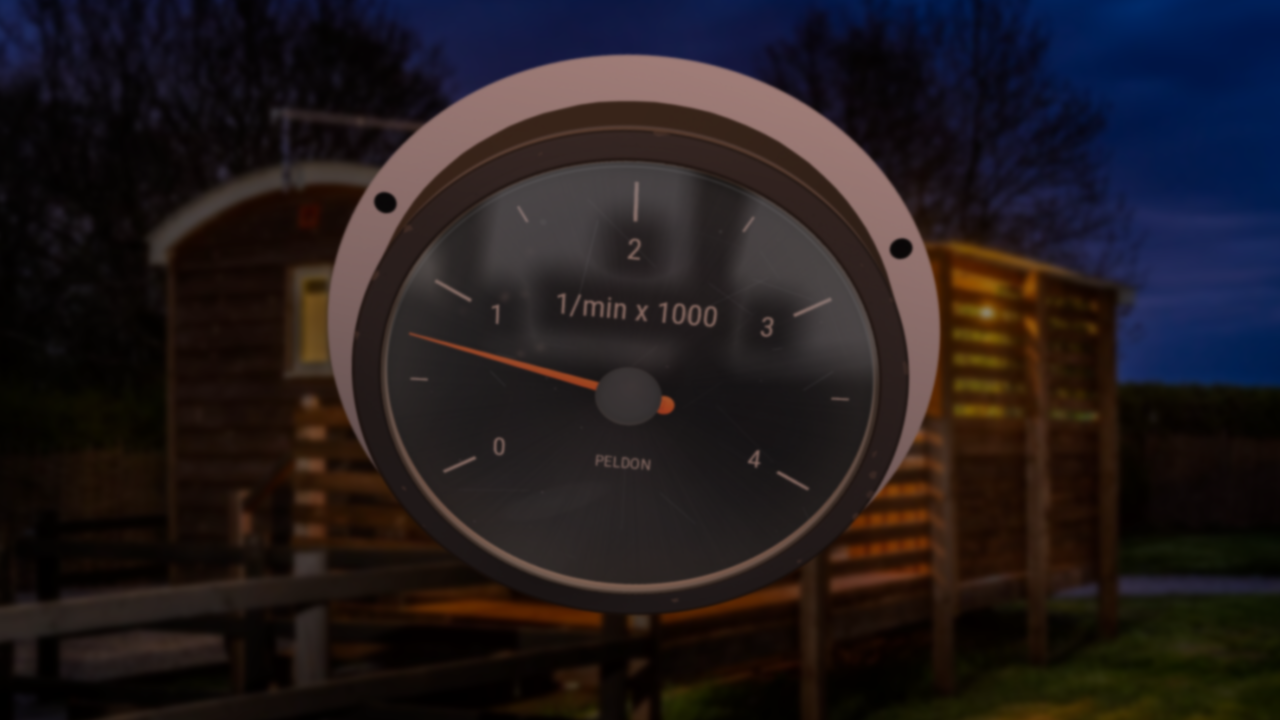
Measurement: 750 rpm
